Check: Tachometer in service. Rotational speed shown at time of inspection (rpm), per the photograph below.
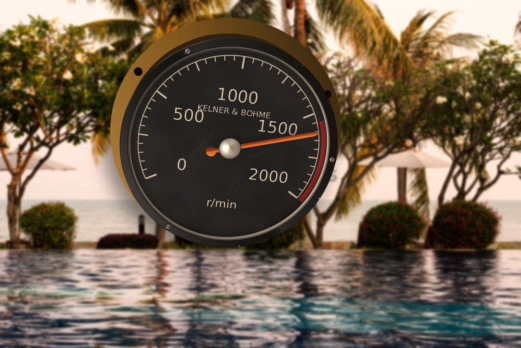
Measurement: 1600 rpm
